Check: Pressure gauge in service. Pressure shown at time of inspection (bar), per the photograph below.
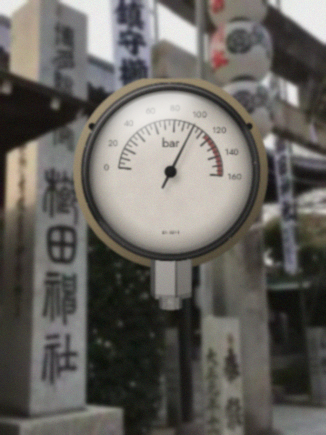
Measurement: 100 bar
